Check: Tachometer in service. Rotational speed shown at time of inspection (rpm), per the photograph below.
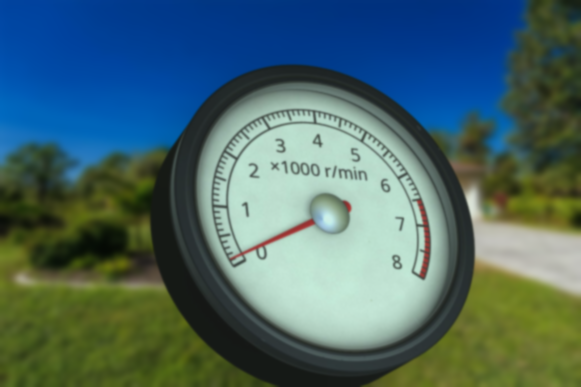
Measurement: 100 rpm
